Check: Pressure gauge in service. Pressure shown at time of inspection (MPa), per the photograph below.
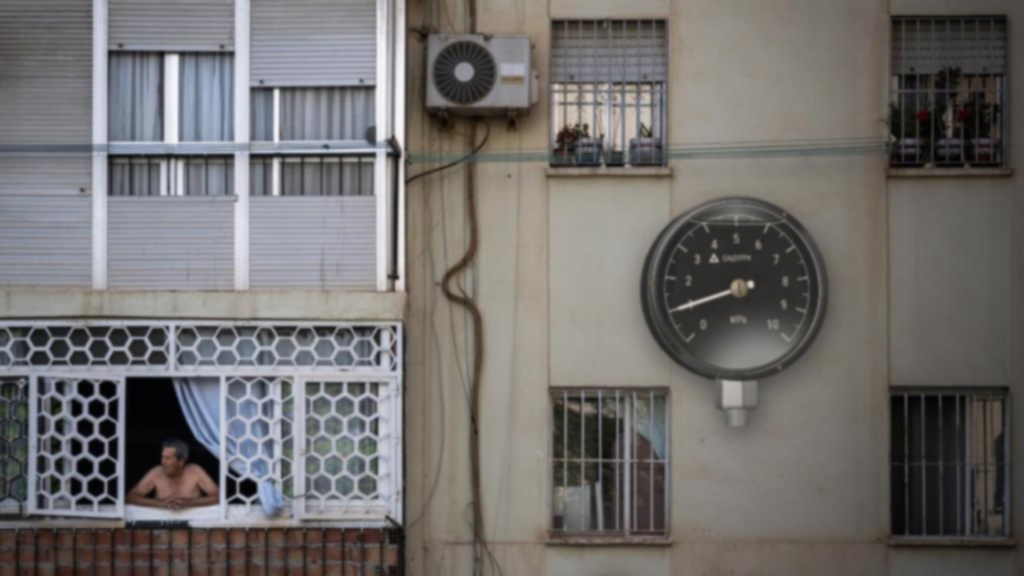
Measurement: 1 MPa
